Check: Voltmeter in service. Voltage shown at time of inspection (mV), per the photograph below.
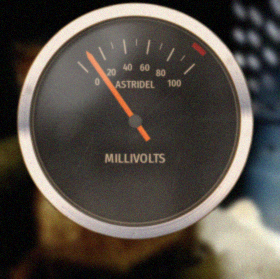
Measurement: 10 mV
